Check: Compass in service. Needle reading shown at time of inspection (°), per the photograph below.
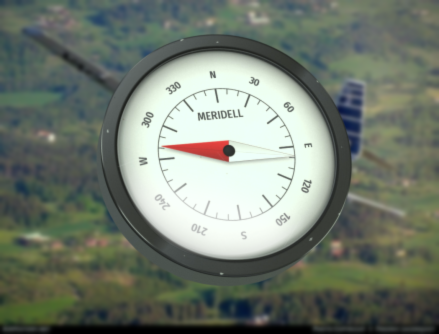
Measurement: 280 °
